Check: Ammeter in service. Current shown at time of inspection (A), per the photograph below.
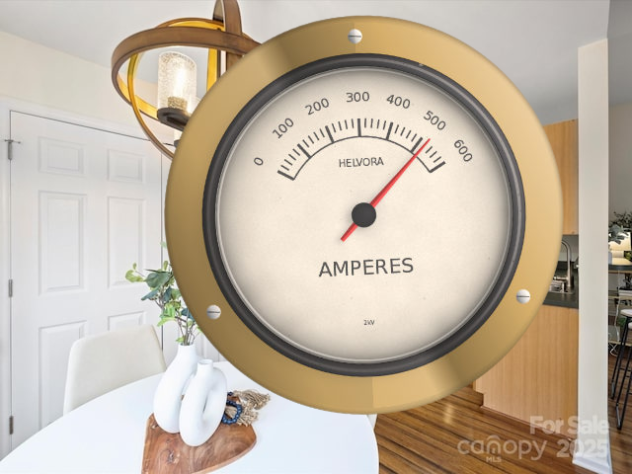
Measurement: 520 A
